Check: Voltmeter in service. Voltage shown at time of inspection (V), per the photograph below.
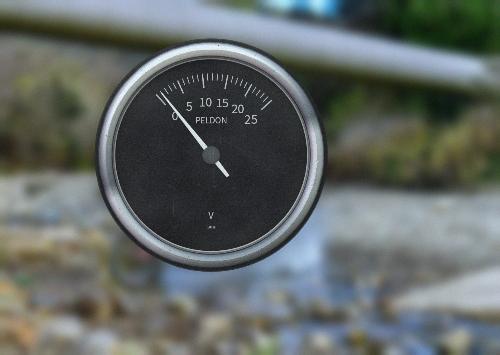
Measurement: 1 V
